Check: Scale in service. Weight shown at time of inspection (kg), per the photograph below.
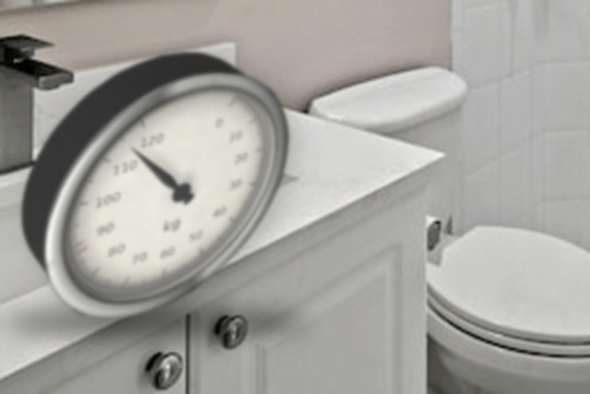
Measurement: 115 kg
